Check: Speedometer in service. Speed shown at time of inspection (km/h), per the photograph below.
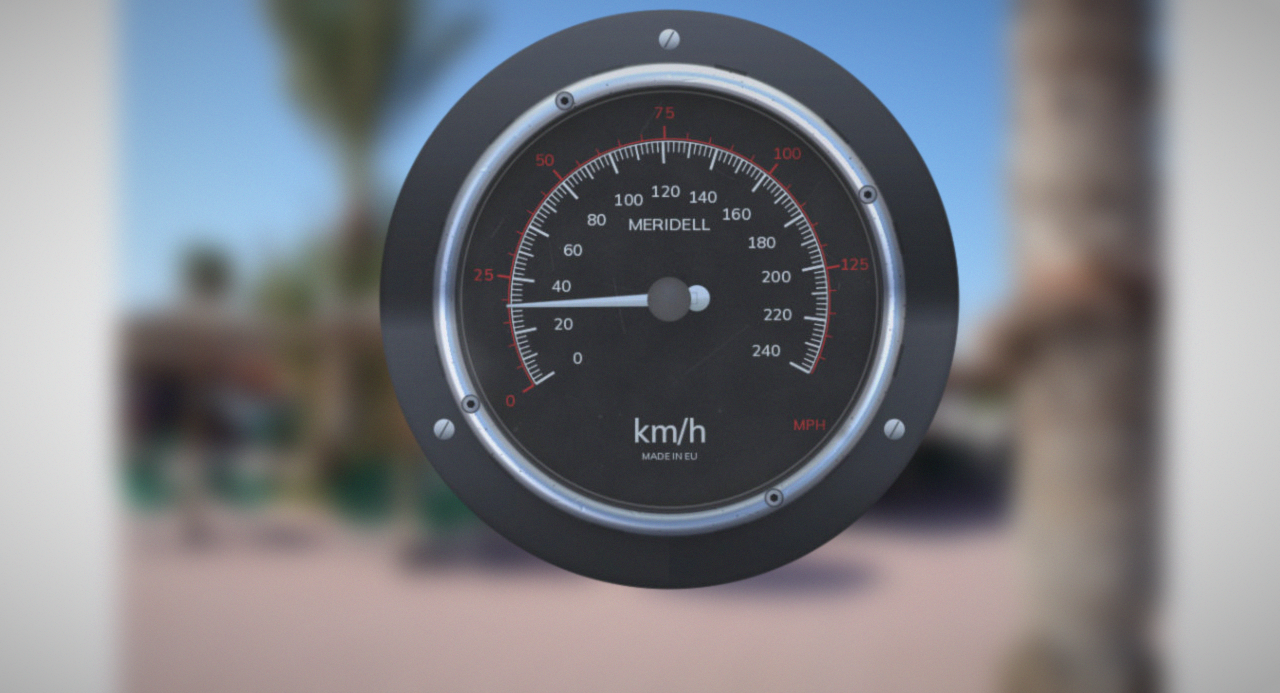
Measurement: 30 km/h
